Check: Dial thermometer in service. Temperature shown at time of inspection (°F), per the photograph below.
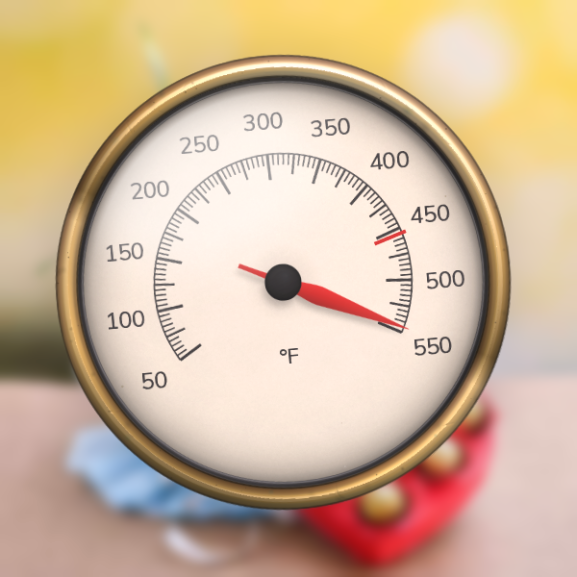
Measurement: 545 °F
